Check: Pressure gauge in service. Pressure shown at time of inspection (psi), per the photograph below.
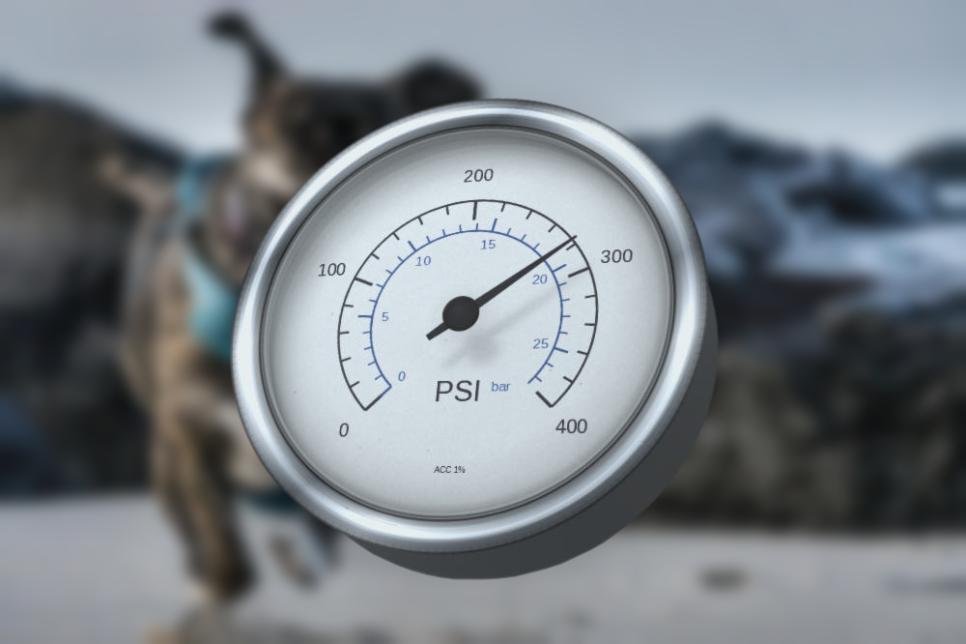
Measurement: 280 psi
